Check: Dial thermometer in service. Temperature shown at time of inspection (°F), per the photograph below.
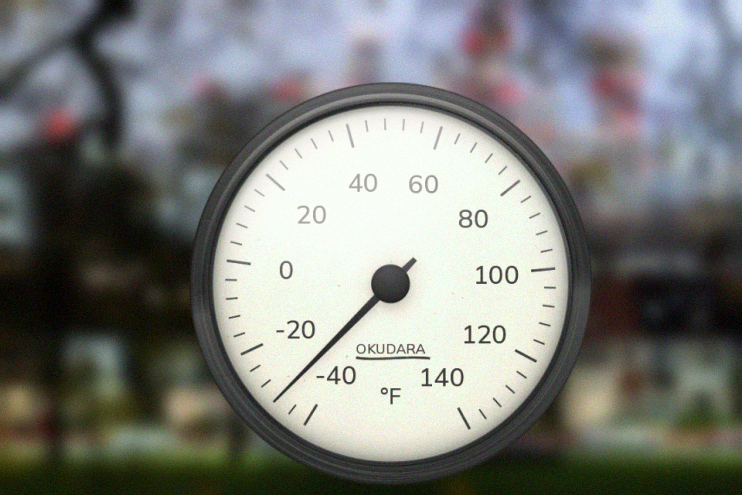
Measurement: -32 °F
